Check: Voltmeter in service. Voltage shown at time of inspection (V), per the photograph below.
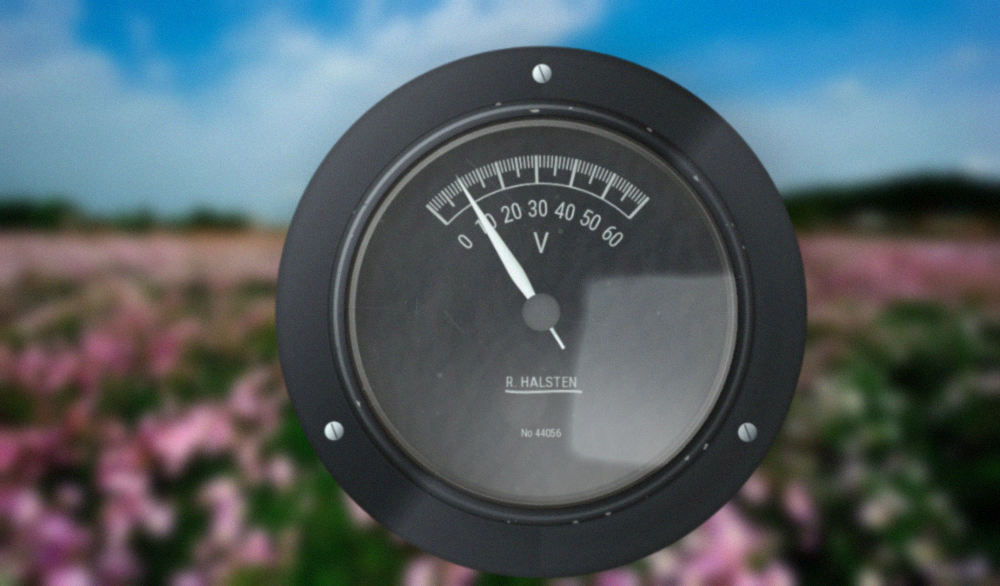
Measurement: 10 V
